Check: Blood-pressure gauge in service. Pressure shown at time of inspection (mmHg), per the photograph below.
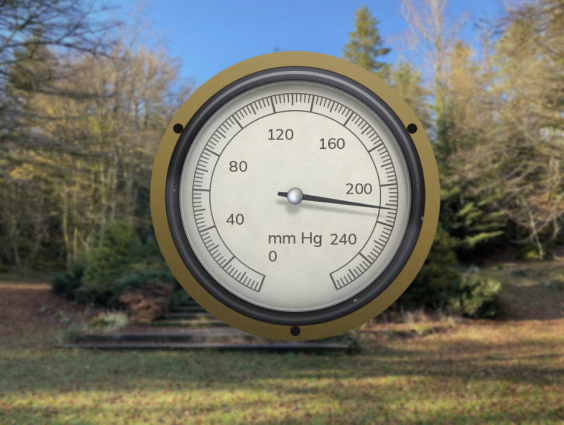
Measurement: 212 mmHg
